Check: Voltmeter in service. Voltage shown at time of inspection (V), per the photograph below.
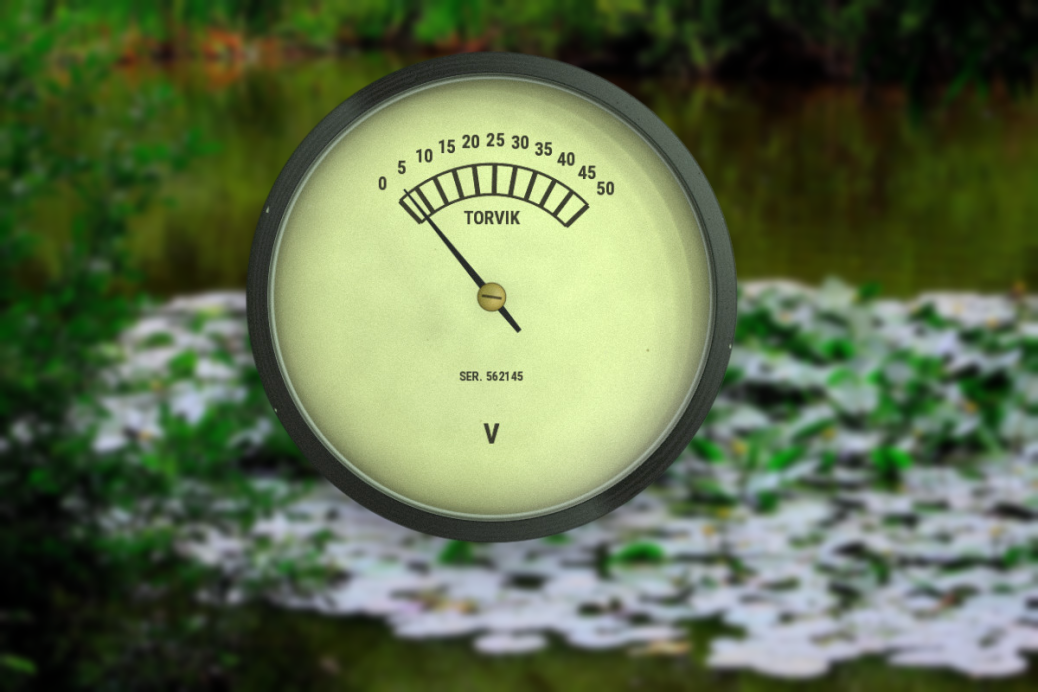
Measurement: 2.5 V
